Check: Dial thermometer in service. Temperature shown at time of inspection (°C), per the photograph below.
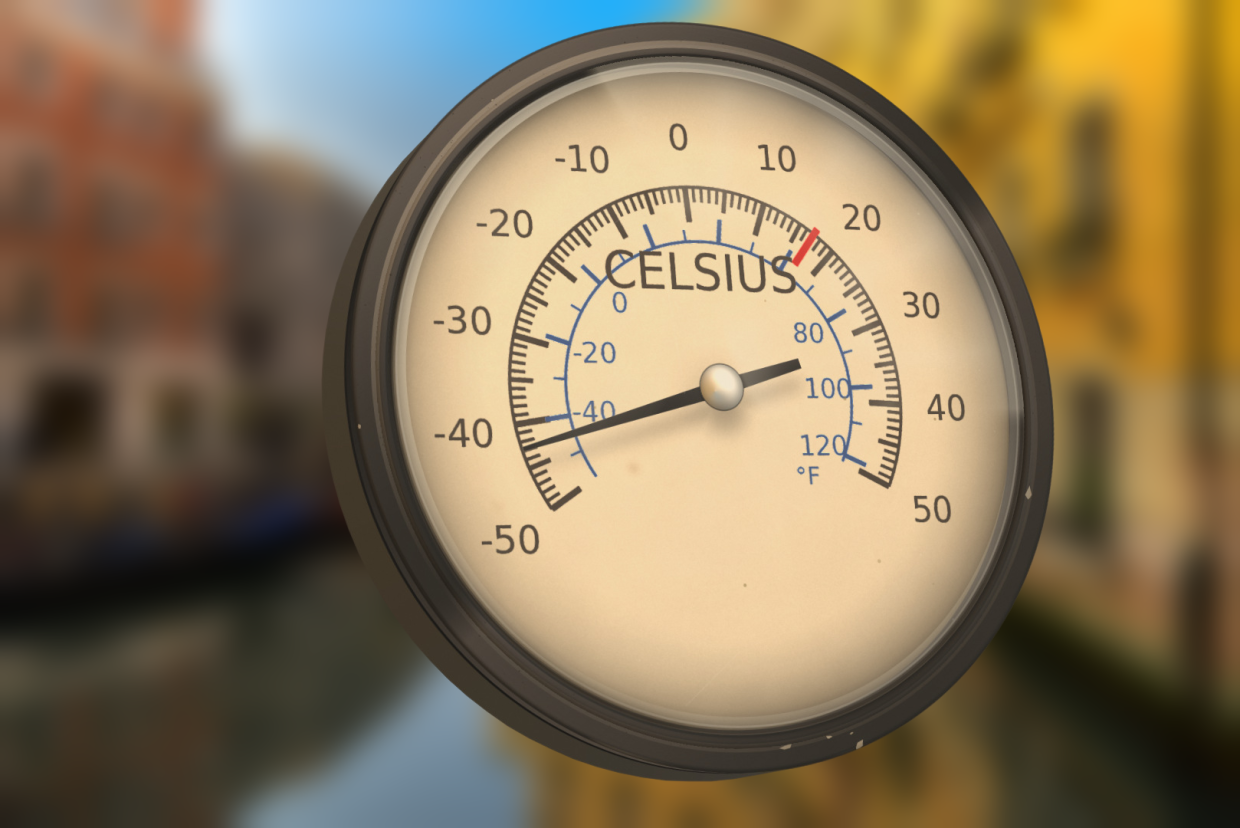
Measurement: -43 °C
